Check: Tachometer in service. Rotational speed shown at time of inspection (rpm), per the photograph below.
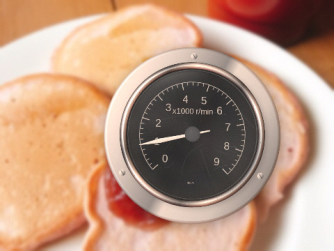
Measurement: 1000 rpm
